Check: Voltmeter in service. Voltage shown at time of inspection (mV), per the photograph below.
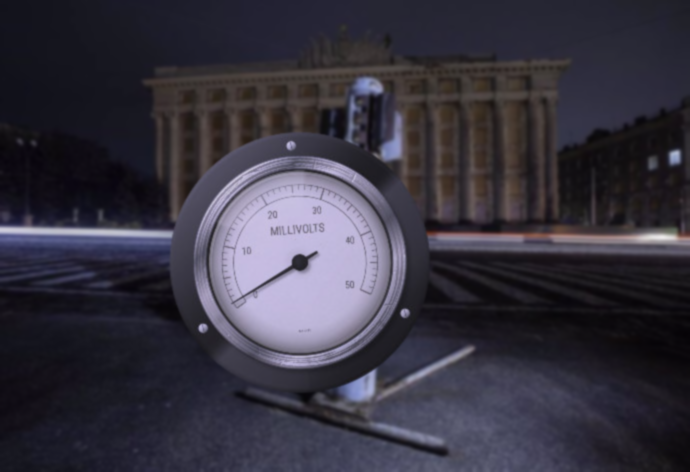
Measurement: 1 mV
